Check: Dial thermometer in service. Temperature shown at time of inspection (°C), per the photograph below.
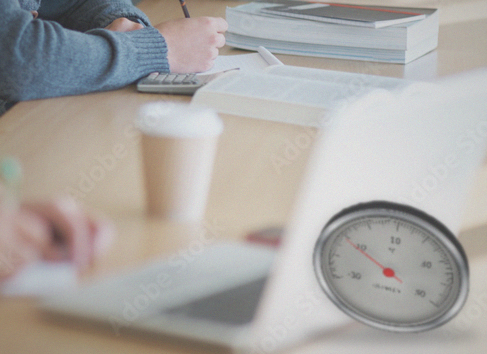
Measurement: -10 °C
